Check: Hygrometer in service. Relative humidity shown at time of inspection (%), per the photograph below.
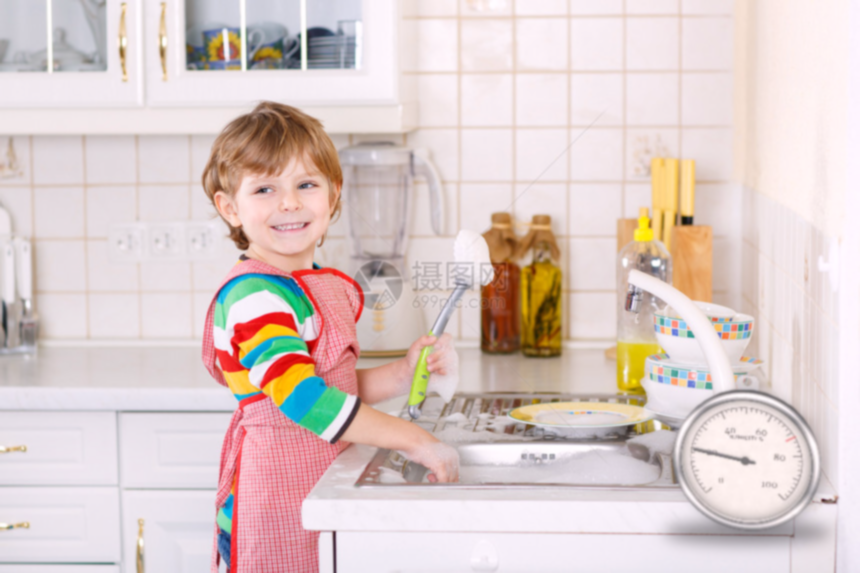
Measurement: 20 %
